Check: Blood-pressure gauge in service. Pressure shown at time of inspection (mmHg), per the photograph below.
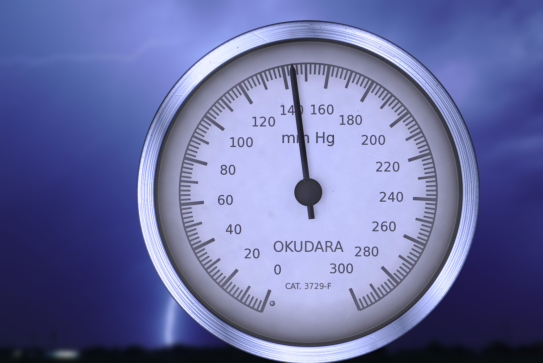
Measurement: 144 mmHg
